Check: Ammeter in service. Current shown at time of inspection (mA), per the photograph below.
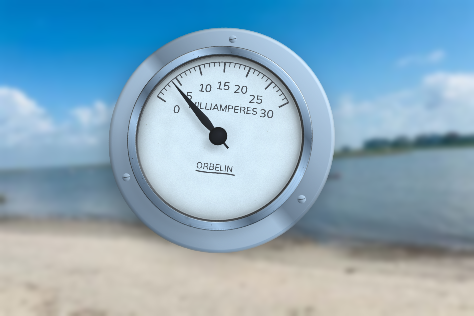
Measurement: 4 mA
